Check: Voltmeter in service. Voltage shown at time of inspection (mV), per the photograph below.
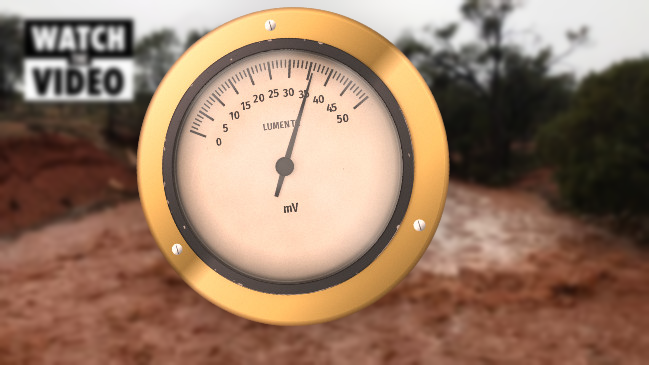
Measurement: 36 mV
